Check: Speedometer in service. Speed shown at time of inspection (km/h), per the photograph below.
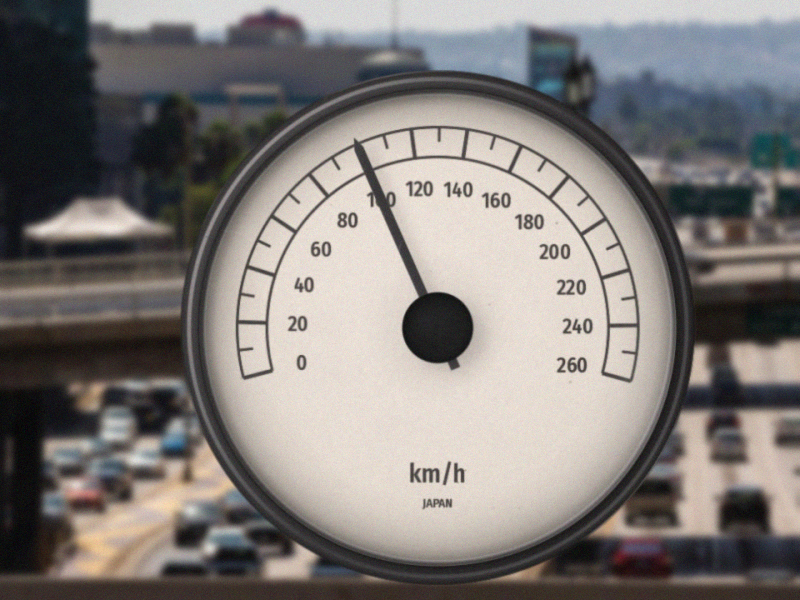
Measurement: 100 km/h
